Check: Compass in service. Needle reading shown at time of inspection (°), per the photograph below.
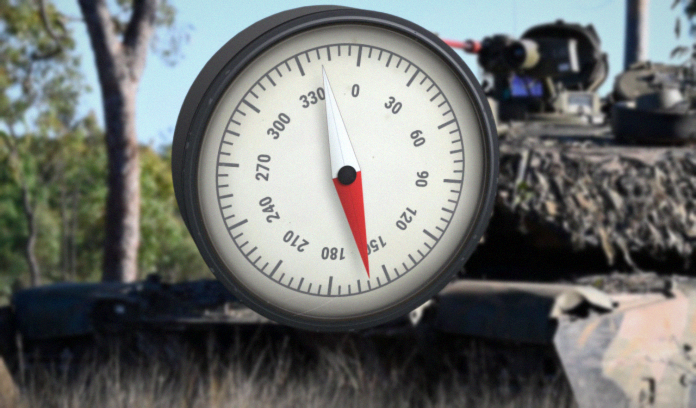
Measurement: 160 °
